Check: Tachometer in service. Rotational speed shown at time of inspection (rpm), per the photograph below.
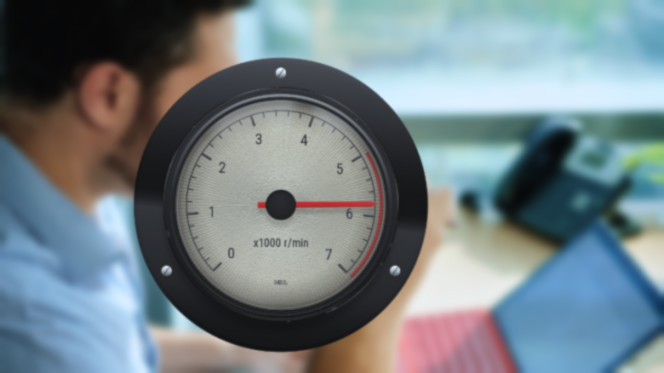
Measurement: 5800 rpm
